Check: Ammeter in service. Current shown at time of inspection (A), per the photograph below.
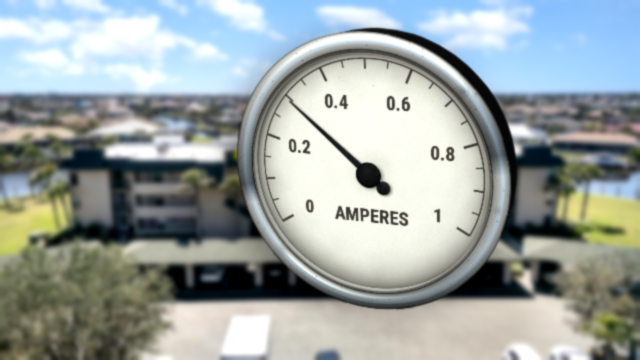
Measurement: 0.3 A
